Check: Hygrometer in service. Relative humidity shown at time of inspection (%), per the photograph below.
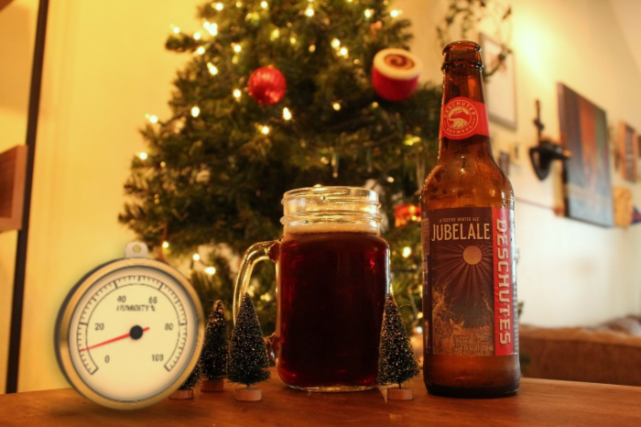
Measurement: 10 %
